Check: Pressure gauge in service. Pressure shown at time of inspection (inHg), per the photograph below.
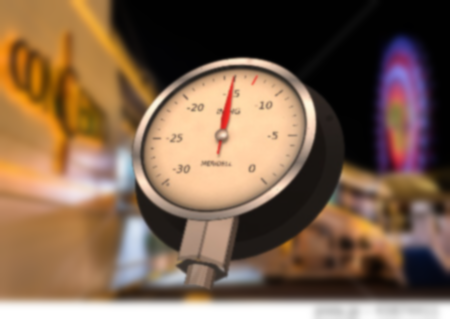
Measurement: -15 inHg
